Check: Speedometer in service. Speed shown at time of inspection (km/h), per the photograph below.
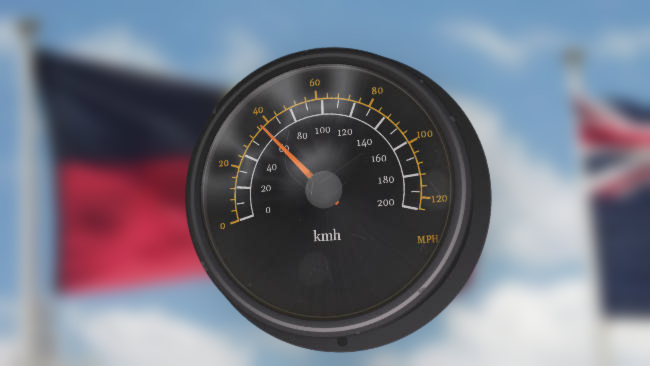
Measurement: 60 km/h
